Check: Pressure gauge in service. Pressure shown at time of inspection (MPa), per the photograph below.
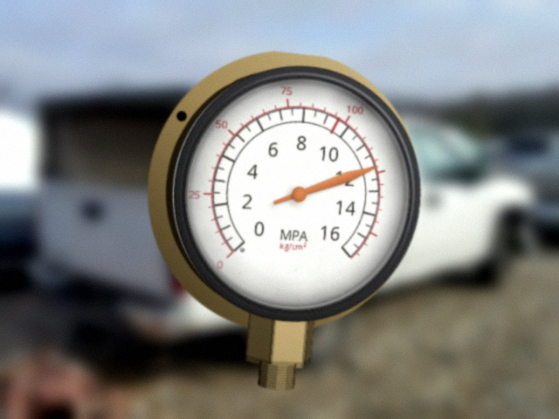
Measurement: 12 MPa
